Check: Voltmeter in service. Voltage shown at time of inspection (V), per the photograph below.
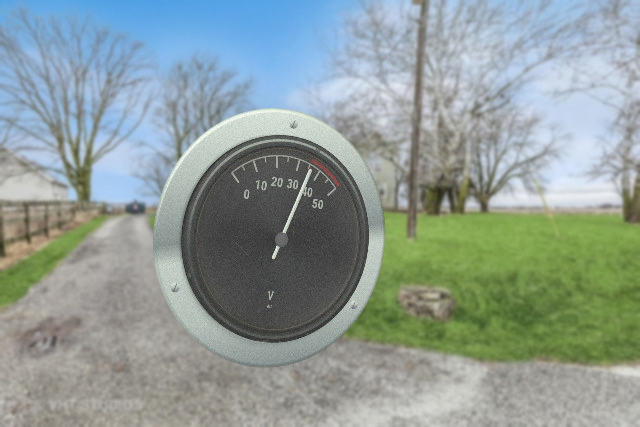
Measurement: 35 V
